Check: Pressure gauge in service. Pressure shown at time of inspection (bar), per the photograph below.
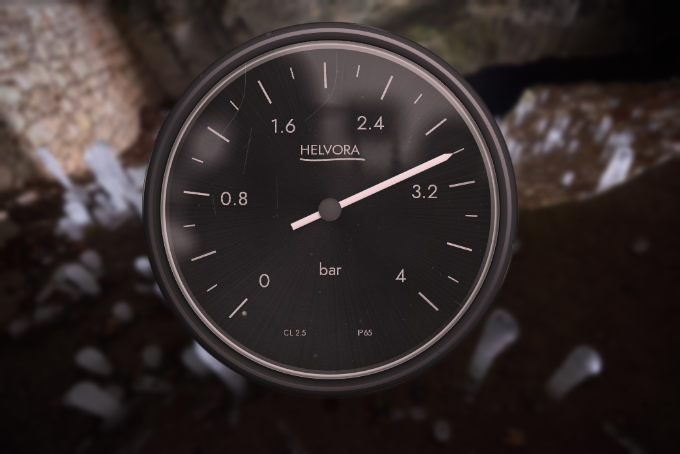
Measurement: 3 bar
